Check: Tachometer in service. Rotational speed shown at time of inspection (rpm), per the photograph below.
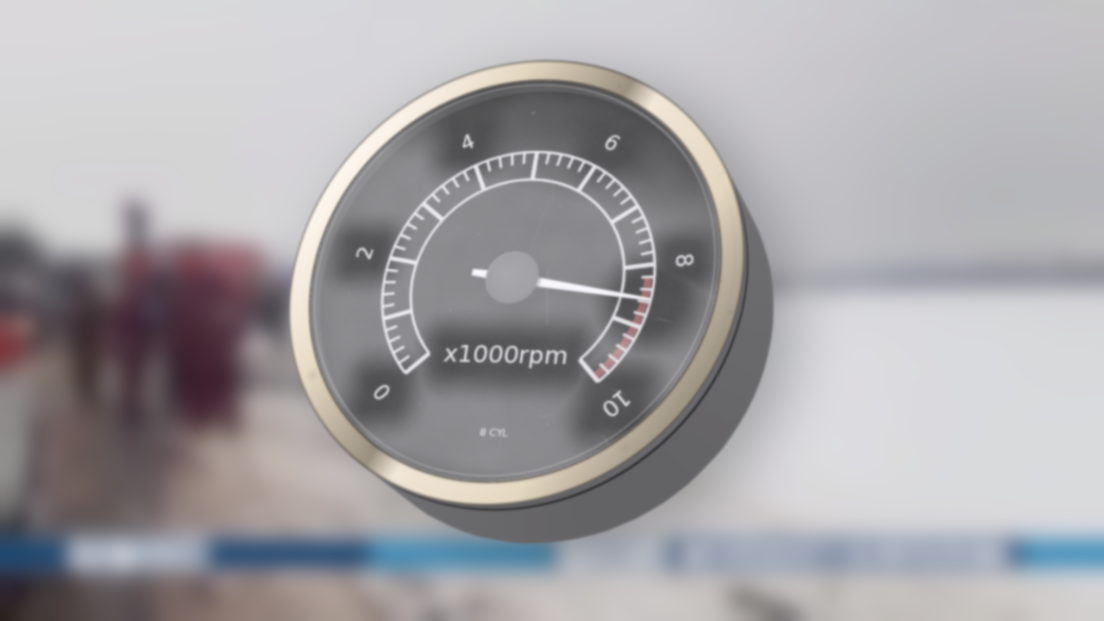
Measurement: 8600 rpm
